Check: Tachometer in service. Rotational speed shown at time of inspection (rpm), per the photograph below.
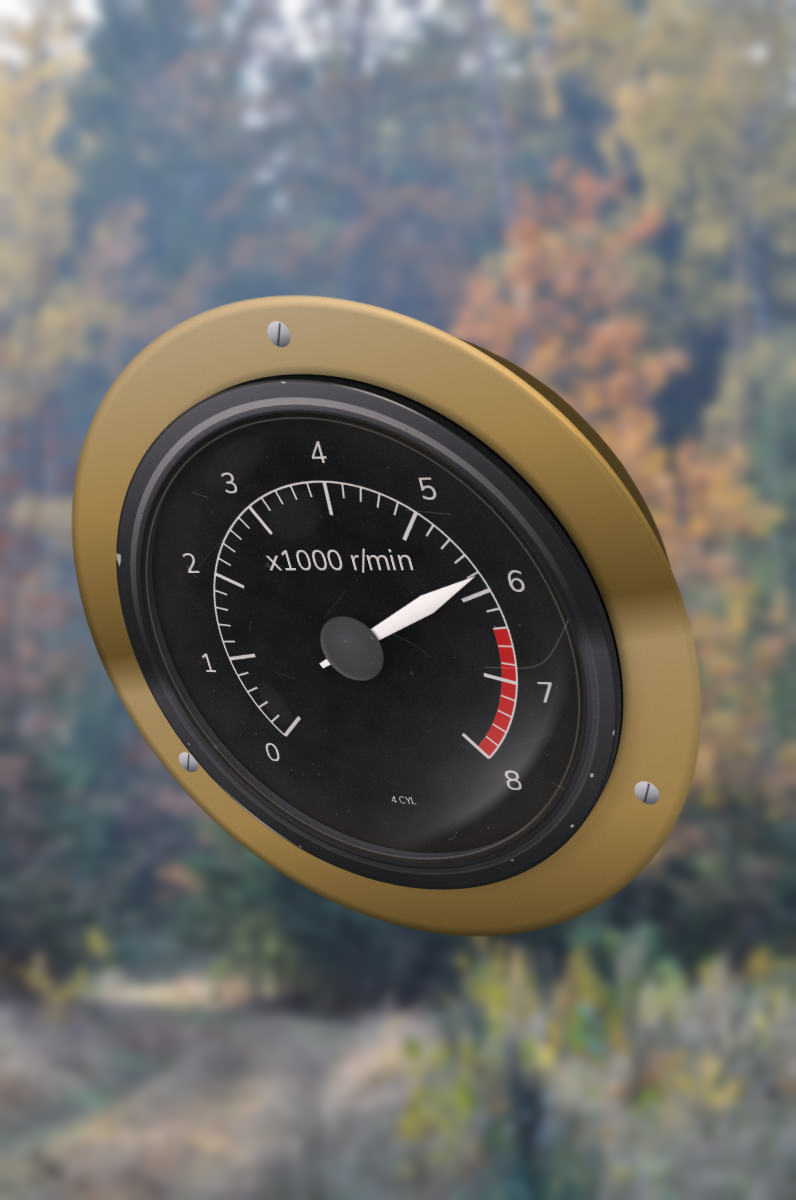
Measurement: 5800 rpm
